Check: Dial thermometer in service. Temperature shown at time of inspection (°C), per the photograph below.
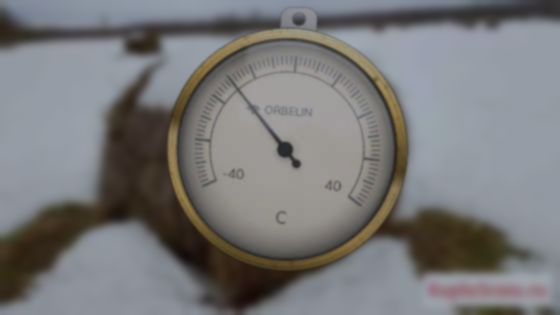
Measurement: -15 °C
